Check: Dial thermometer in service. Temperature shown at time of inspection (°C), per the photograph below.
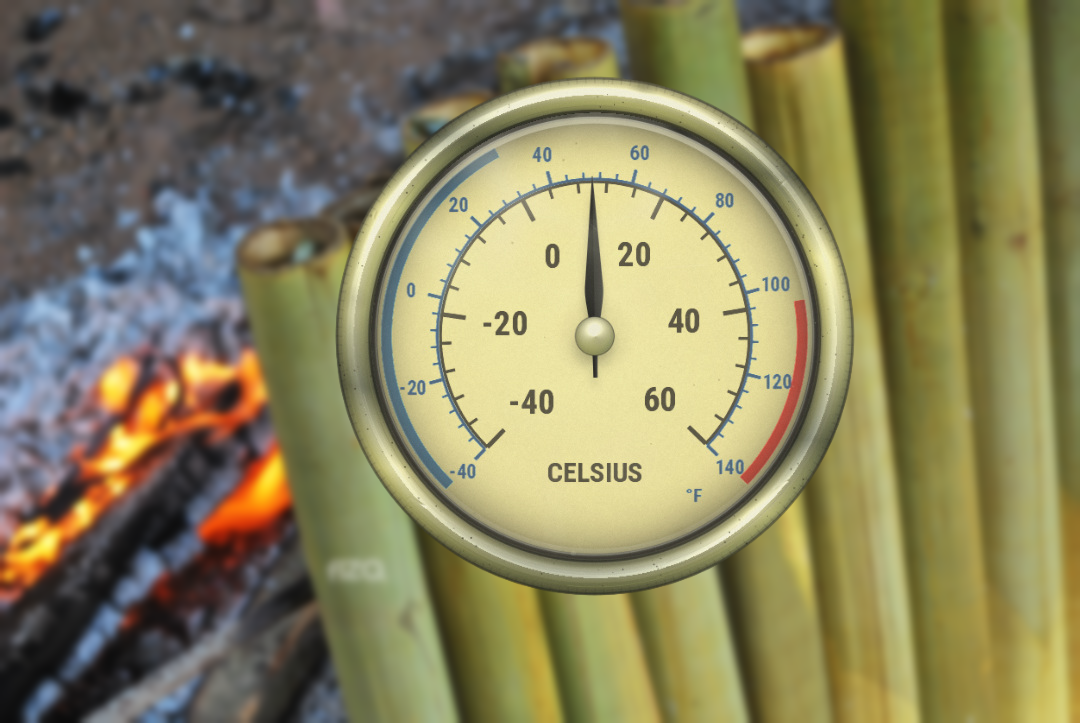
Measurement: 10 °C
